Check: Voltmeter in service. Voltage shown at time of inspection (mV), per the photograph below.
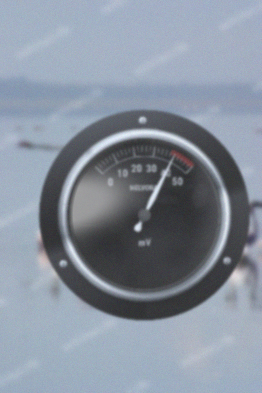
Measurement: 40 mV
